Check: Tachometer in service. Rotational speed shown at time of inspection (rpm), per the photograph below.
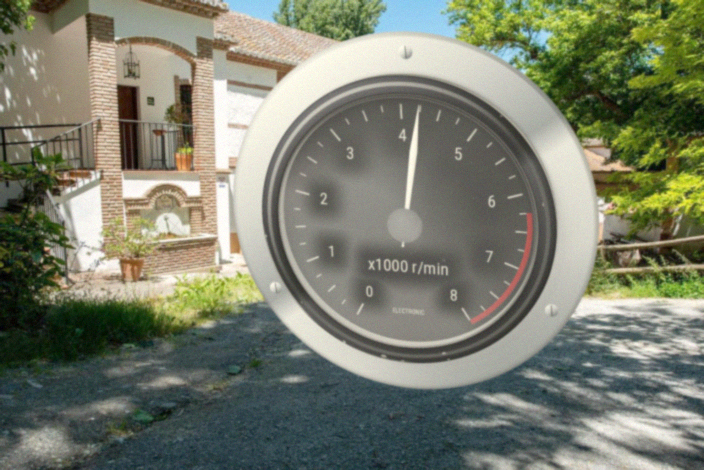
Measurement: 4250 rpm
